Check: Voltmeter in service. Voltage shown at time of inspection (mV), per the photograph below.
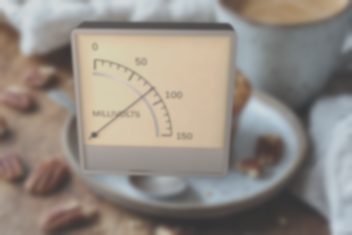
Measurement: 80 mV
